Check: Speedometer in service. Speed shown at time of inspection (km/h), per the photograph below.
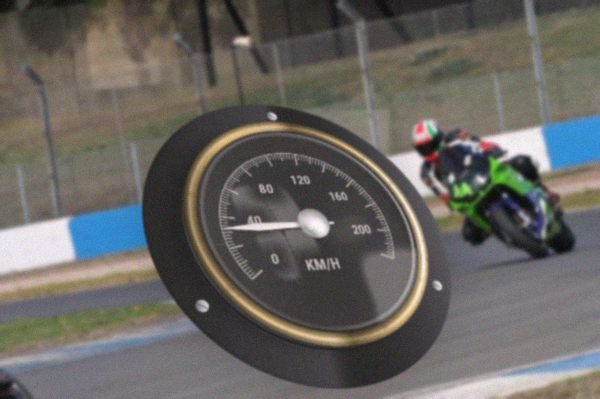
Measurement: 30 km/h
